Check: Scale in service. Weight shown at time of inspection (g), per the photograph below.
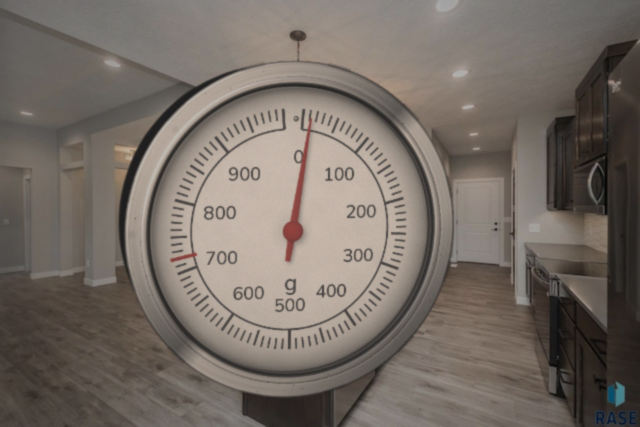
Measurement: 10 g
